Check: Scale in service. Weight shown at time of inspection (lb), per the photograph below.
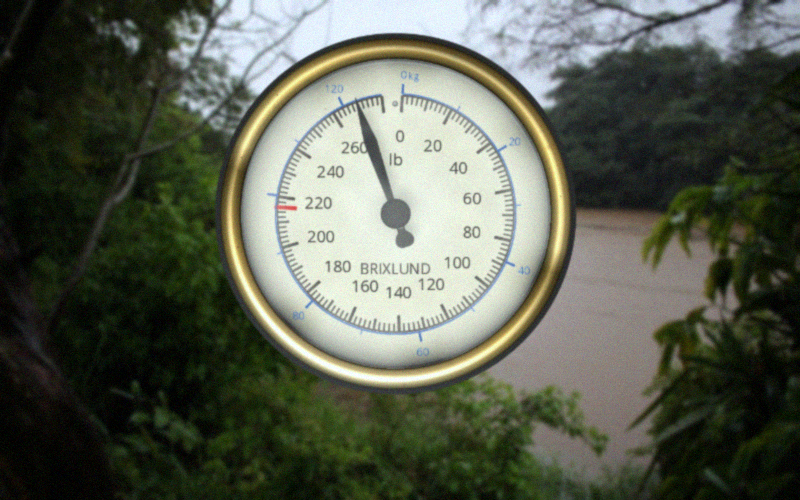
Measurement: 270 lb
